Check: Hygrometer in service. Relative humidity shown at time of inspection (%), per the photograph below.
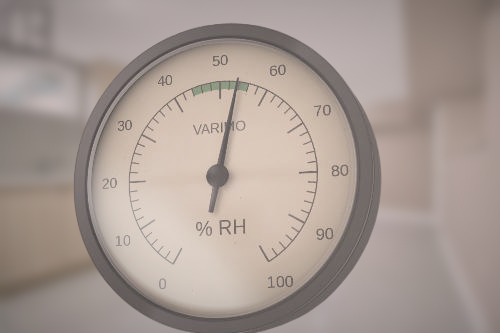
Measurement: 54 %
